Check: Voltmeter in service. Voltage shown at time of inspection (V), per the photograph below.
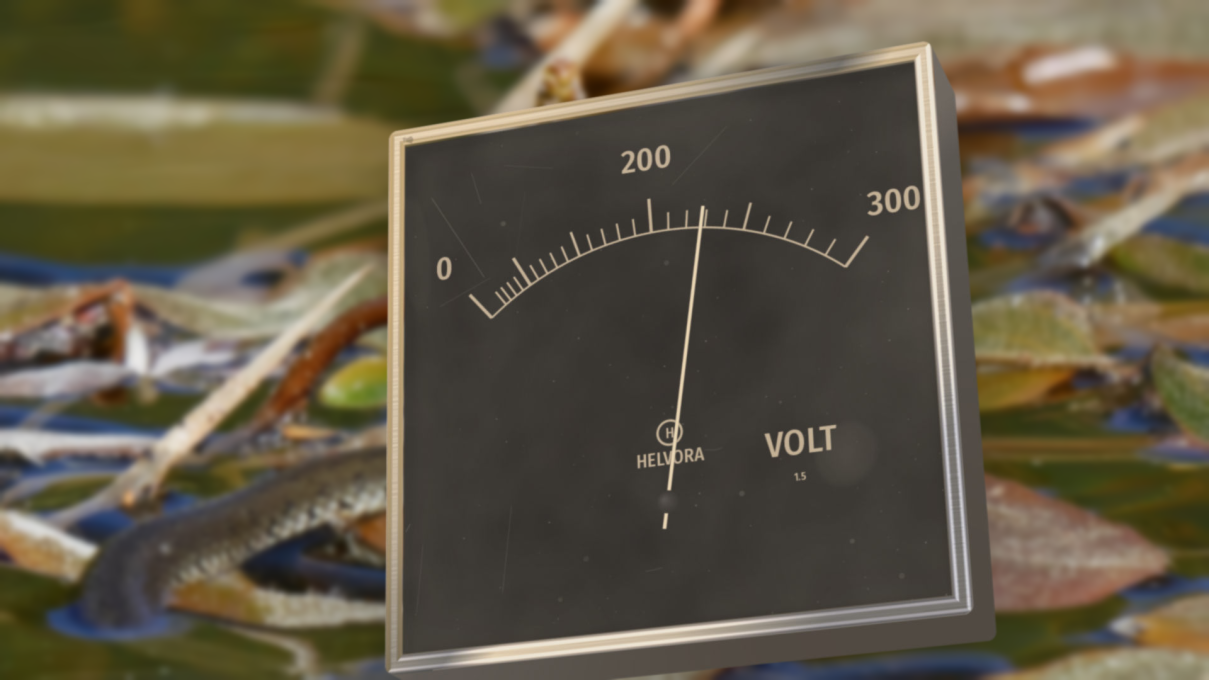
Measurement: 230 V
